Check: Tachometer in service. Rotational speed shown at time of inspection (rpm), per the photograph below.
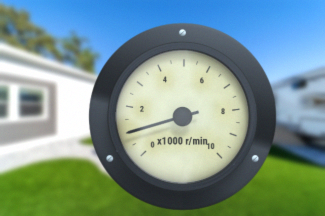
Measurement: 1000 rpm
